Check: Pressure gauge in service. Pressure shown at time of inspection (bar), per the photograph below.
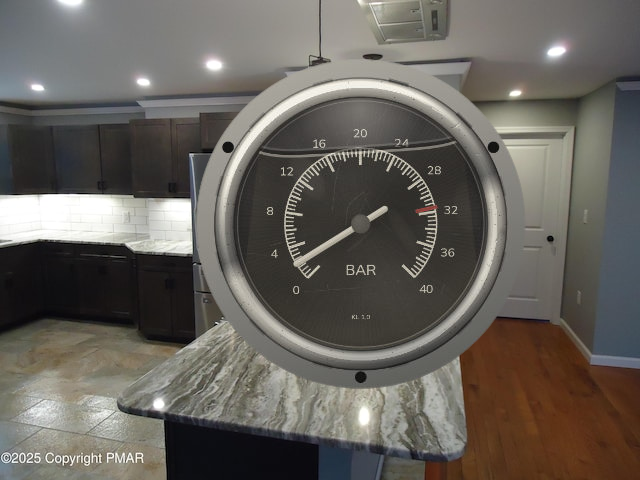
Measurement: 2 bar
